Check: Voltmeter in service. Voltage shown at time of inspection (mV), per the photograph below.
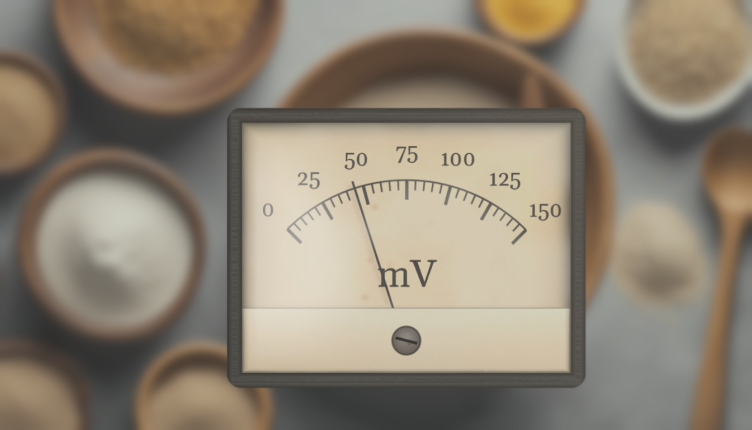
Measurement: 45 mV
